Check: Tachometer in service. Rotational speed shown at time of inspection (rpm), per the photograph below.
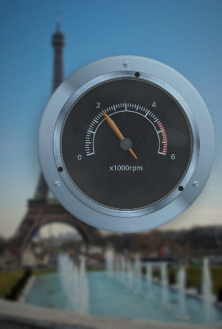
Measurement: 2000 rpm
